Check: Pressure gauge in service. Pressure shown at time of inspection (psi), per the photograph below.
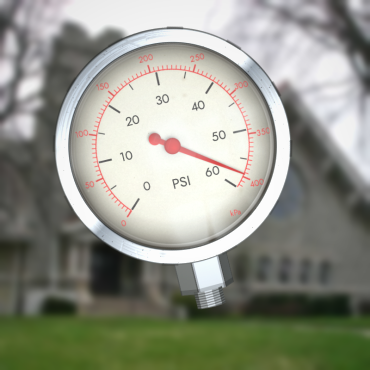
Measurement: 57.5 psi
